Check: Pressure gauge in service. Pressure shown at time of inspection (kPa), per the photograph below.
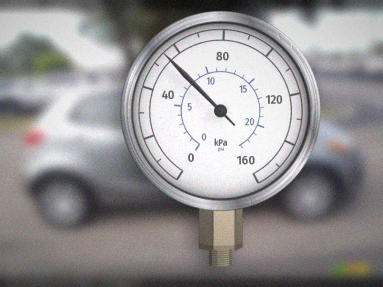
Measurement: 55 kPa
